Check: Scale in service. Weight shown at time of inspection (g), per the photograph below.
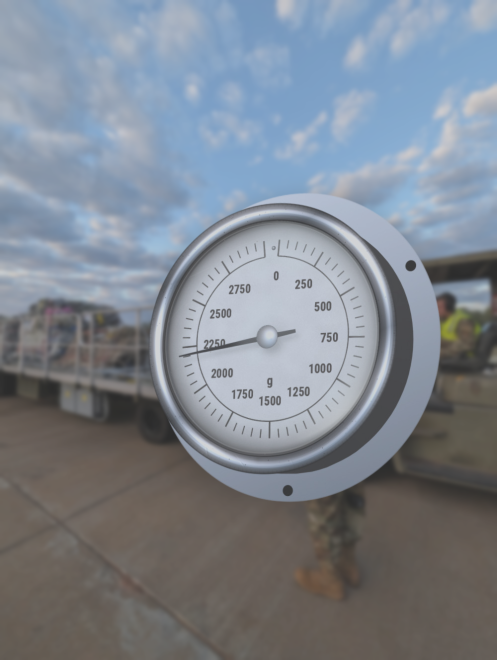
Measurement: 2200 g
